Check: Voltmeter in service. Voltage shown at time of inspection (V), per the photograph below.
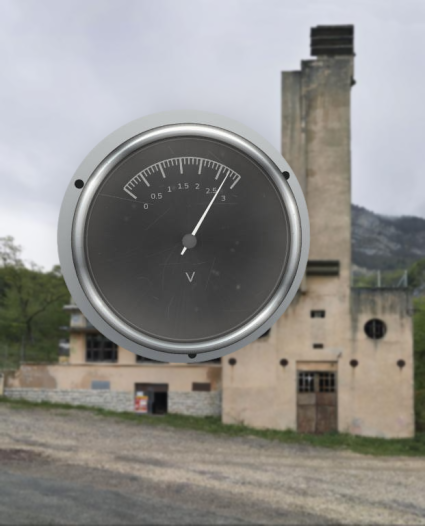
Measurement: 2.7 V
